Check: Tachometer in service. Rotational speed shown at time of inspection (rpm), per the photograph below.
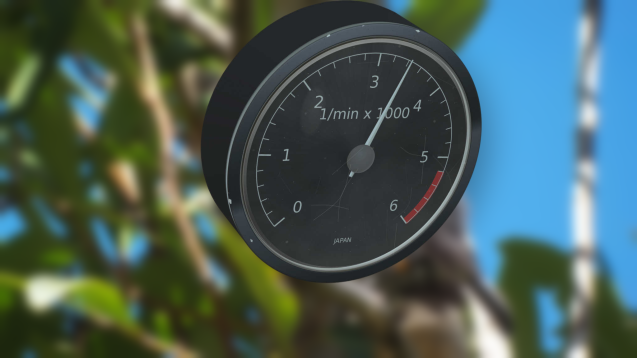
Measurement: 3400 rpm
